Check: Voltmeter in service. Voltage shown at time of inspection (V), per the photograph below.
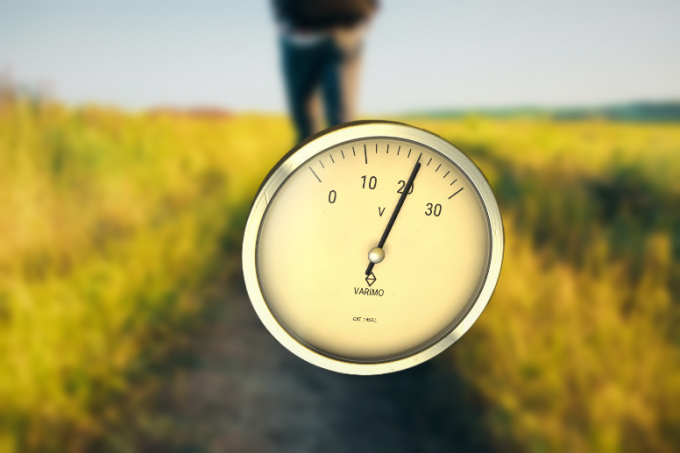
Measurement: 20 V
